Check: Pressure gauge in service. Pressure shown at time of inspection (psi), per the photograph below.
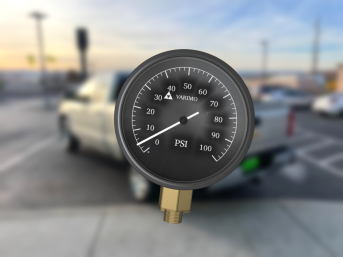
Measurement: 4 psi
